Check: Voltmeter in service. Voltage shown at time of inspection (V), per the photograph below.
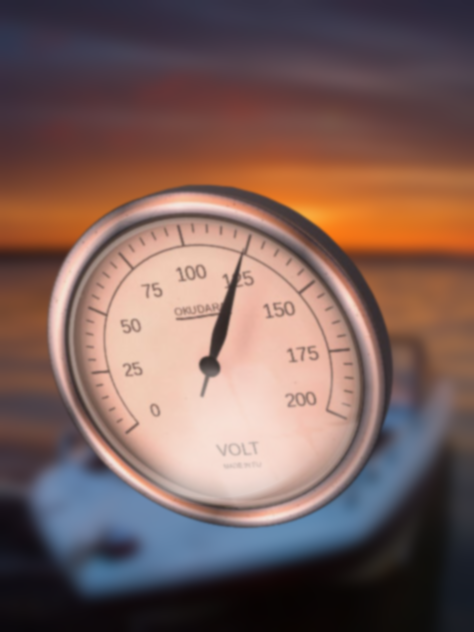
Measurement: 125 V
